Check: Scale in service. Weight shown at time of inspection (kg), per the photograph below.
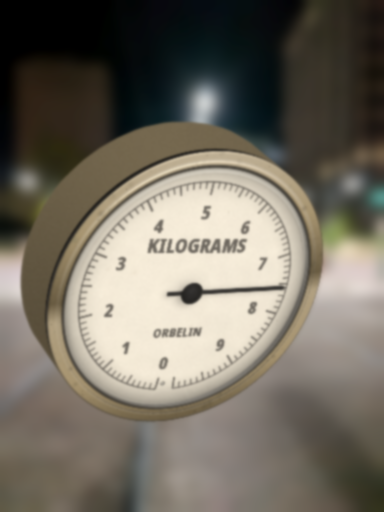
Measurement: 7.5 kg
